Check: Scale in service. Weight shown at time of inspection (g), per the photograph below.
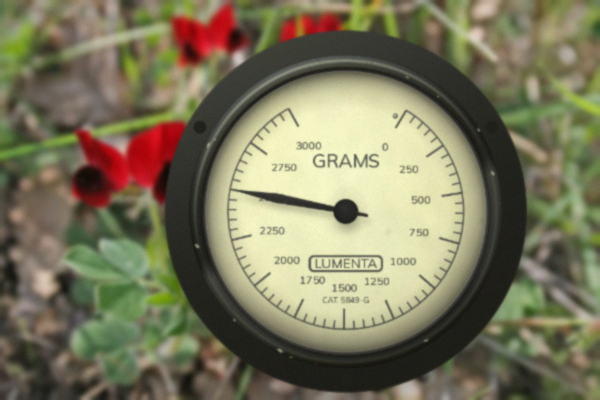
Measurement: 2500 g
